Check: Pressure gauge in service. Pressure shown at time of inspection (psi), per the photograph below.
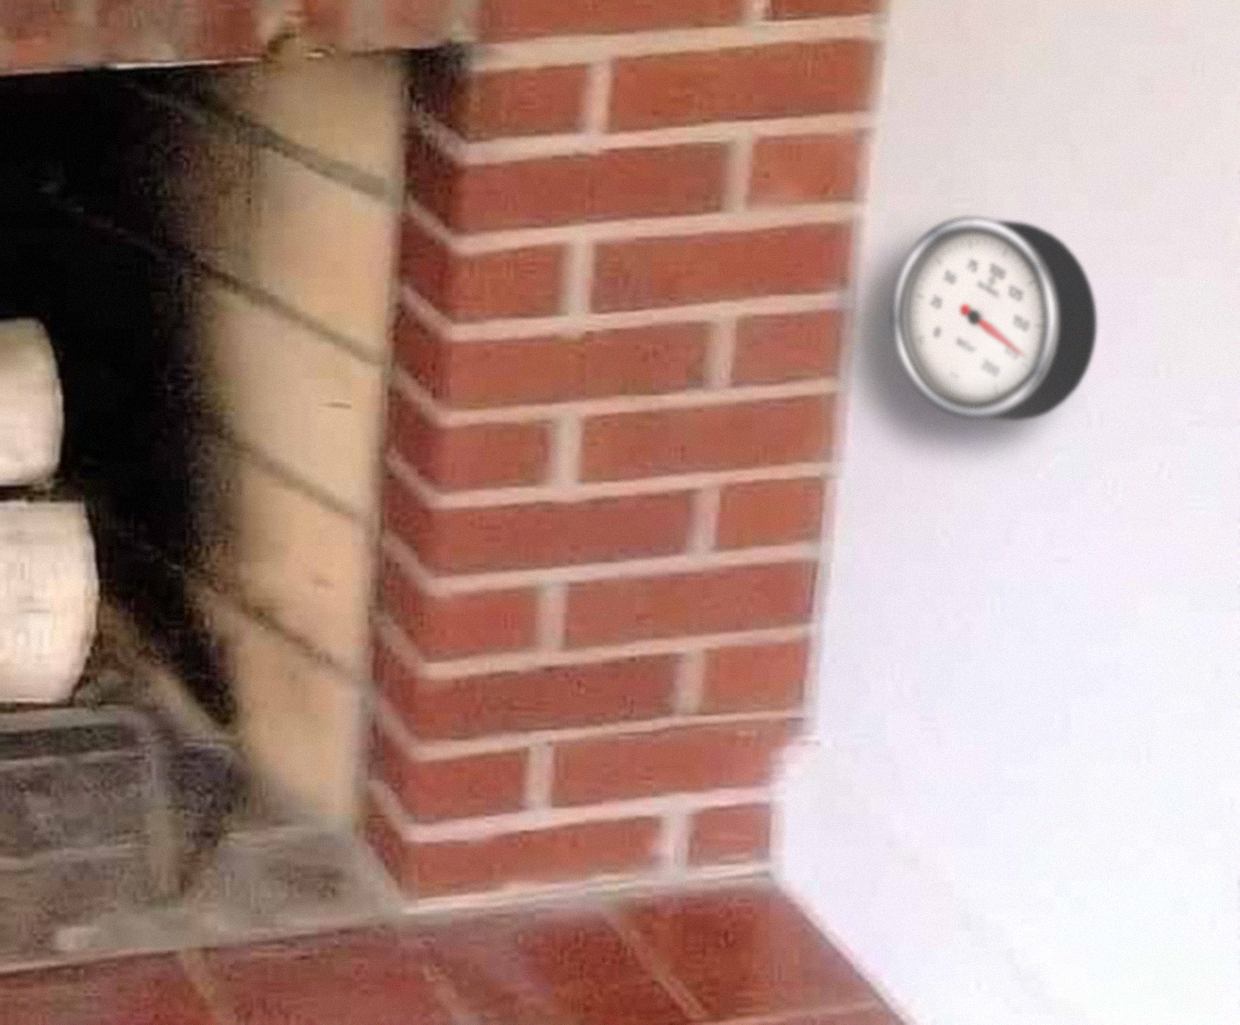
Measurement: 170 psi
